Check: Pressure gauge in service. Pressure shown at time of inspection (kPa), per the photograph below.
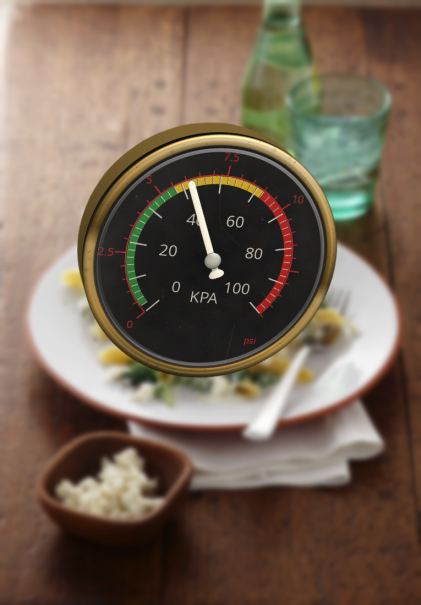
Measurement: 42 kPa
